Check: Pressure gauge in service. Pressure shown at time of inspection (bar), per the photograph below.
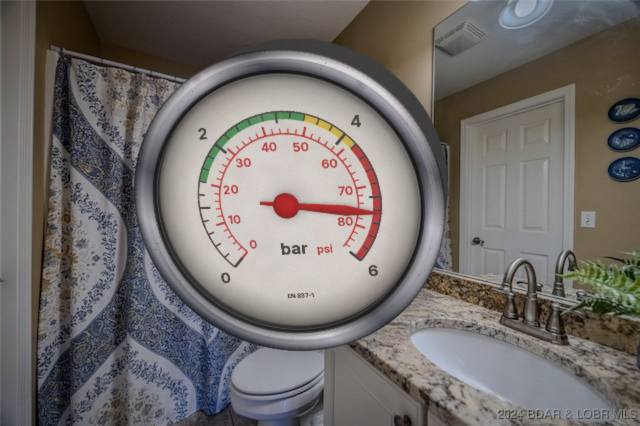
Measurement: 5.2 bar
